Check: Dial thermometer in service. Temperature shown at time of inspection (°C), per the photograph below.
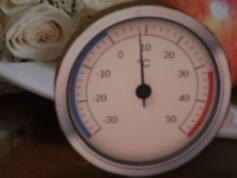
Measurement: 8 °C
